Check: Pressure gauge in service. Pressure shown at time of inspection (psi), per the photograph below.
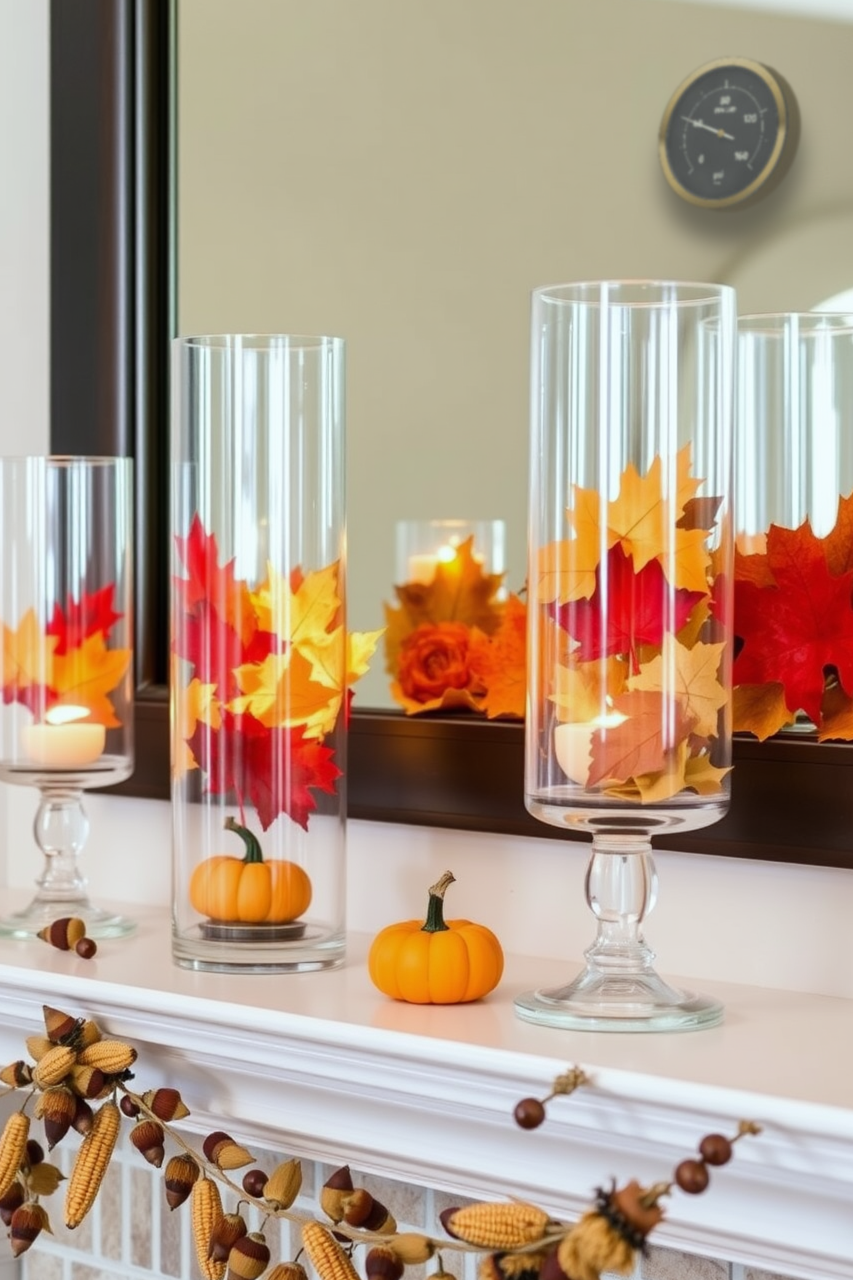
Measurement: 40 psi
